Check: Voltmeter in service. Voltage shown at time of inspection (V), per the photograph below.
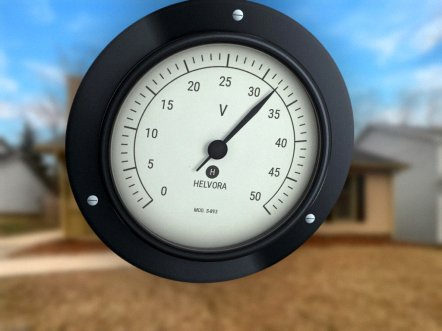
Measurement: 32 V
